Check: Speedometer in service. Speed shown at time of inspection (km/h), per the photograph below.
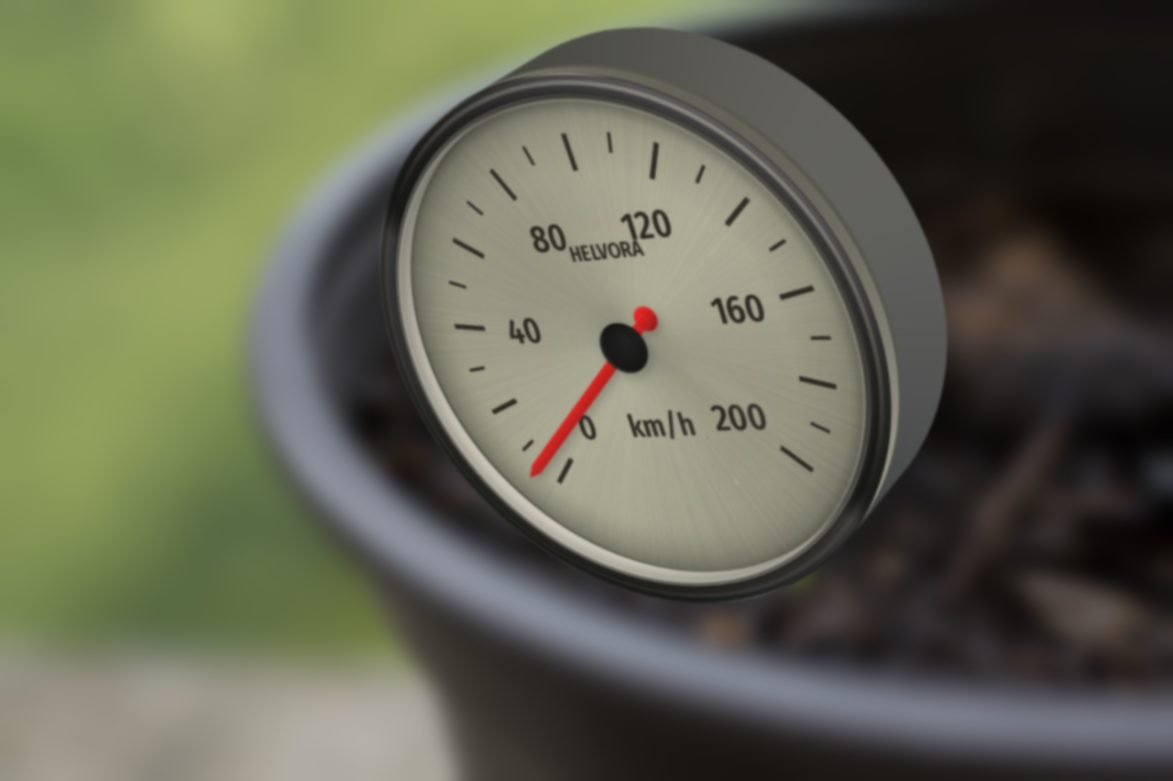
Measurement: 5 km/h
